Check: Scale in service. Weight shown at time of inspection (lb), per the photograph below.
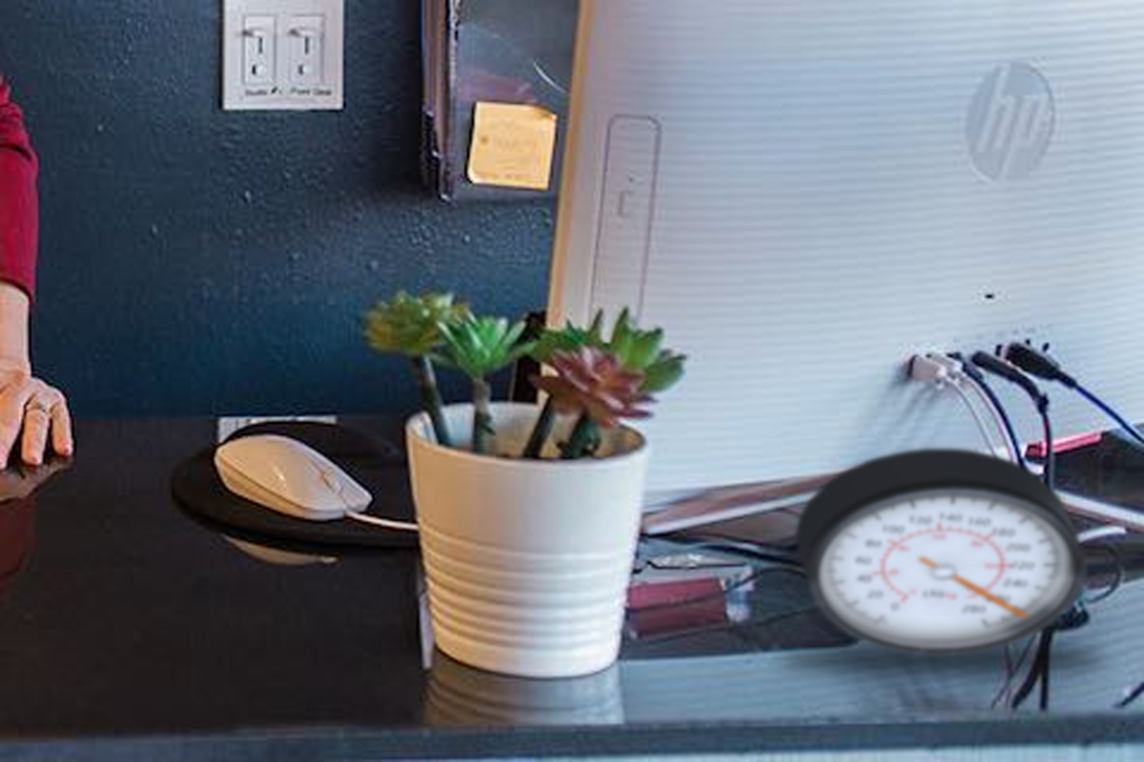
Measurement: 260 lb
